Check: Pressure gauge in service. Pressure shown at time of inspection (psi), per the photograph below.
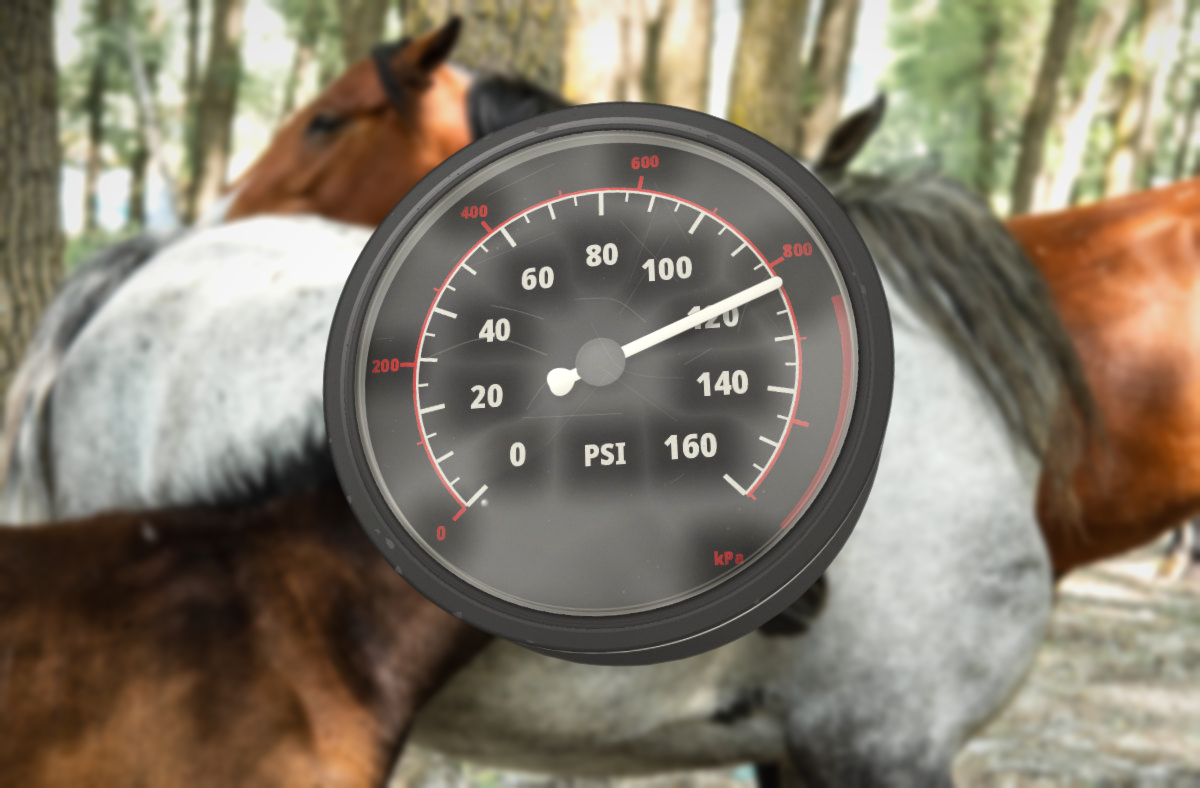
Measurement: 120 psi
